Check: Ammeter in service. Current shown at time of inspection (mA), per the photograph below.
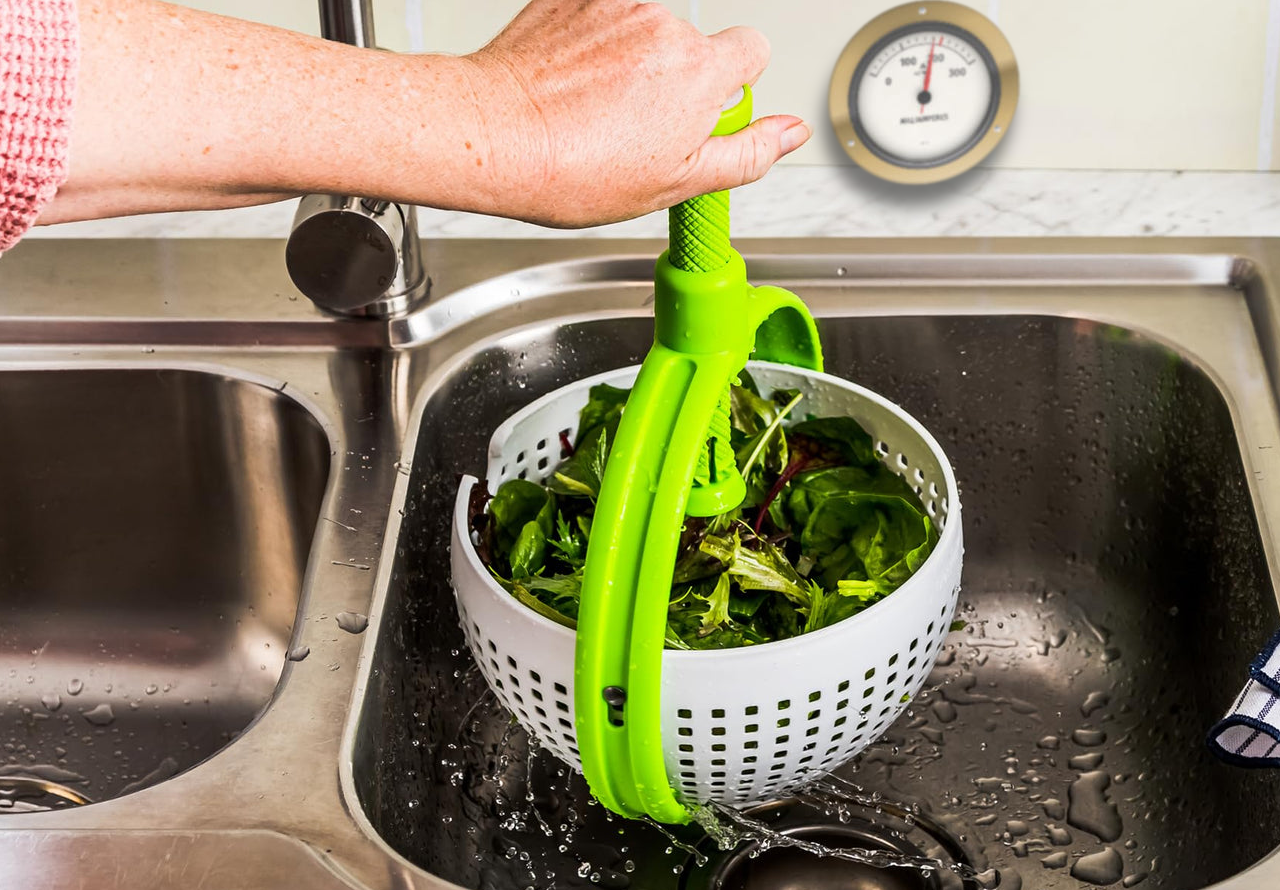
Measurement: 180 mA
